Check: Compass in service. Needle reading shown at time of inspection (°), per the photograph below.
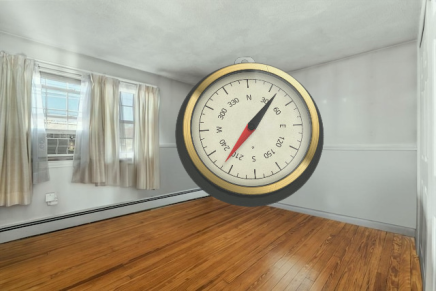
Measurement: 220 °
